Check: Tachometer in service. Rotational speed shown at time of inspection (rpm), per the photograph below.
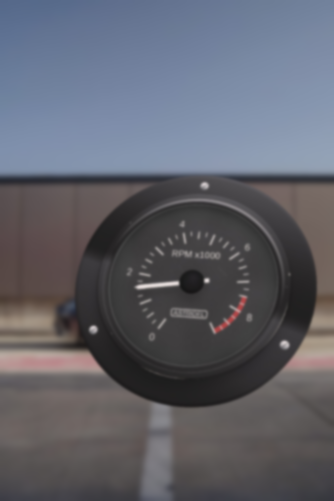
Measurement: 1500 rpm
